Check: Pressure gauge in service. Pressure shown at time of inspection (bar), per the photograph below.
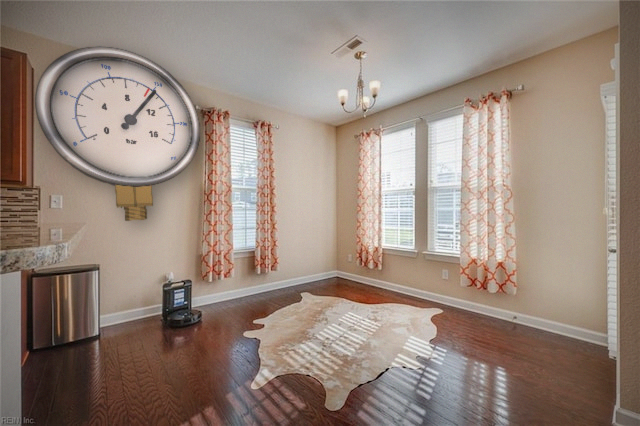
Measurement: 10.5 bar
